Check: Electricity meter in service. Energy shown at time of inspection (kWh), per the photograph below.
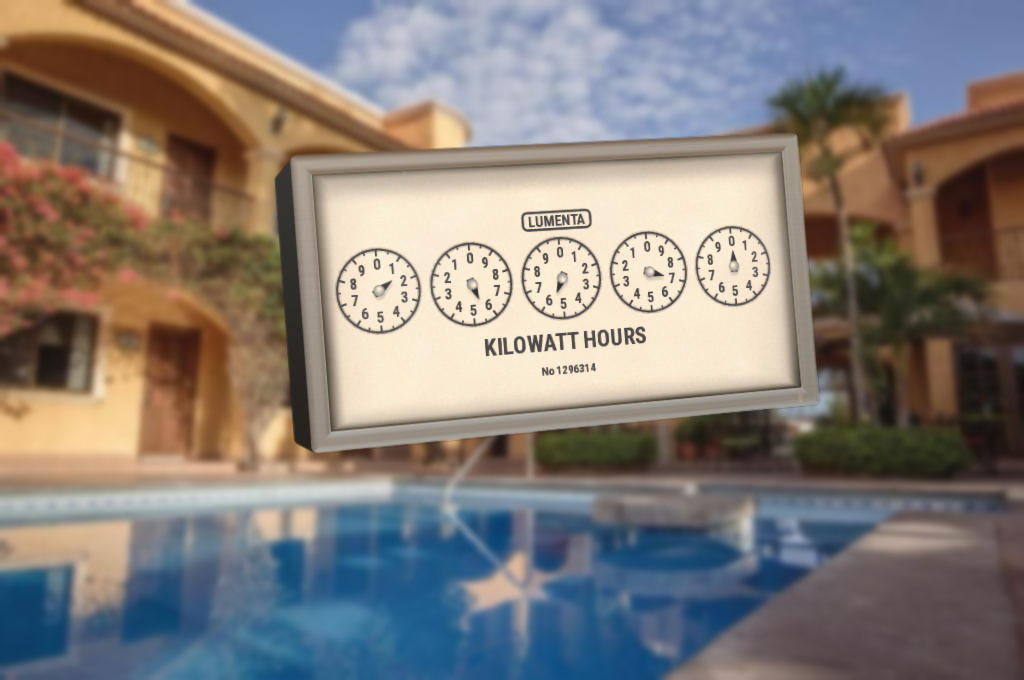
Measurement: 15570 kWh
